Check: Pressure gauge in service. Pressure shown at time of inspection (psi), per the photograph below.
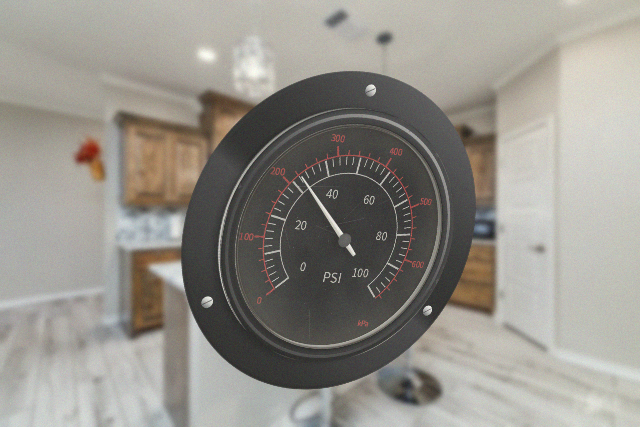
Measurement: 32 psi
